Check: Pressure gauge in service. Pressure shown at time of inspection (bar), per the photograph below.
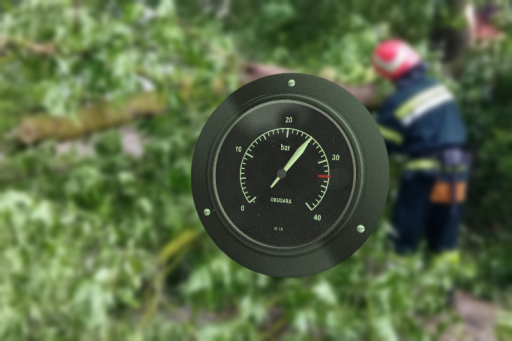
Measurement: 25 bar
